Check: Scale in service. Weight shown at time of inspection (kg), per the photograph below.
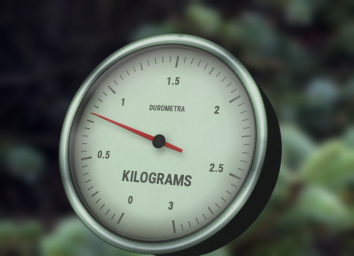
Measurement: 0.8 kg
